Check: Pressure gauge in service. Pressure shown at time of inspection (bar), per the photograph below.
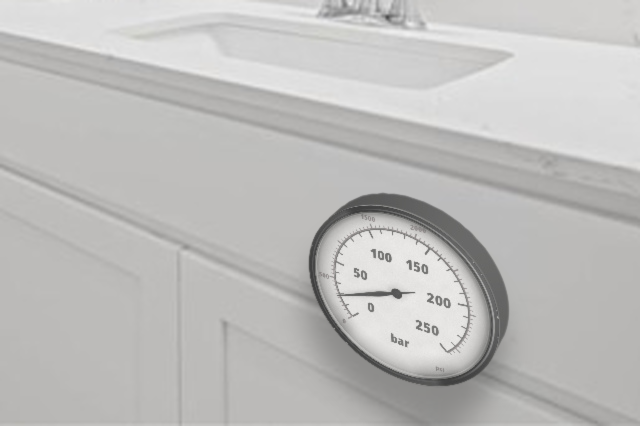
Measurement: 20 bar
